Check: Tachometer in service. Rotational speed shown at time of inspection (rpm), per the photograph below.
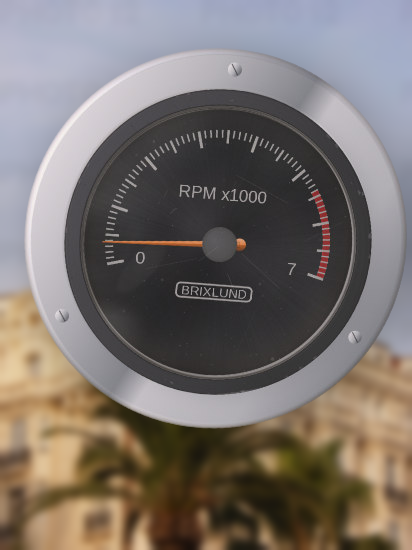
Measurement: 400 rpm
